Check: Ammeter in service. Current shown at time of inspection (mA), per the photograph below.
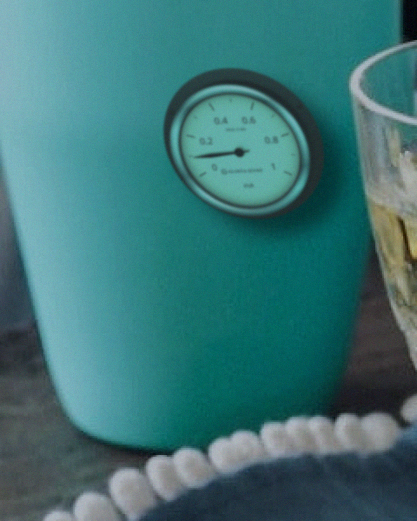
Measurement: 0.1 mA
